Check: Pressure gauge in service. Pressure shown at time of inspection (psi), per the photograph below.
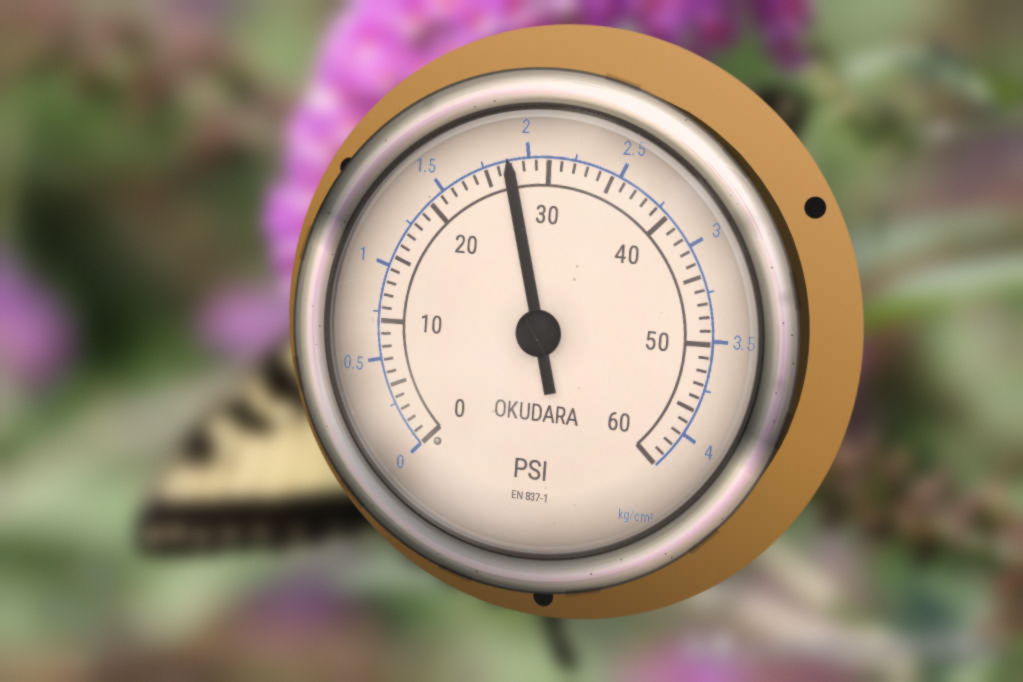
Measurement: 27 psi
